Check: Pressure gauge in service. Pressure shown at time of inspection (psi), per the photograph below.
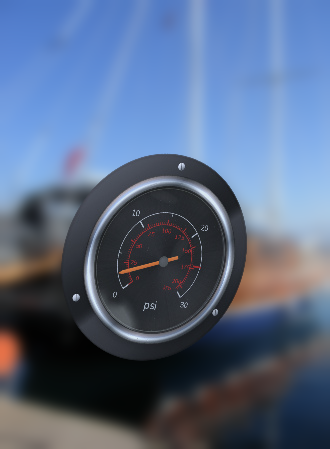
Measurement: 2.5 psi
